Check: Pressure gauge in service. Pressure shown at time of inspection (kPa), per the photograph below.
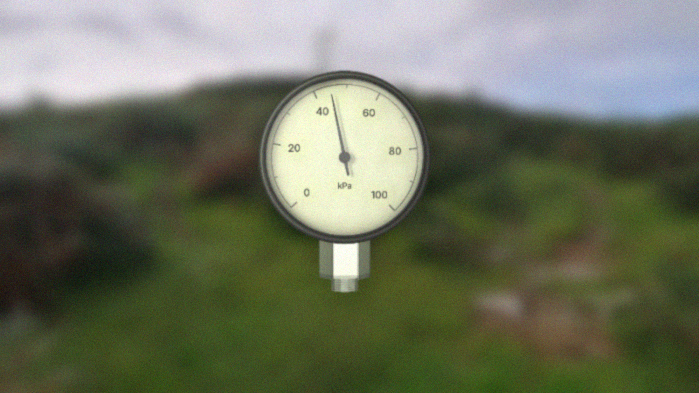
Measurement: 45 kPa
